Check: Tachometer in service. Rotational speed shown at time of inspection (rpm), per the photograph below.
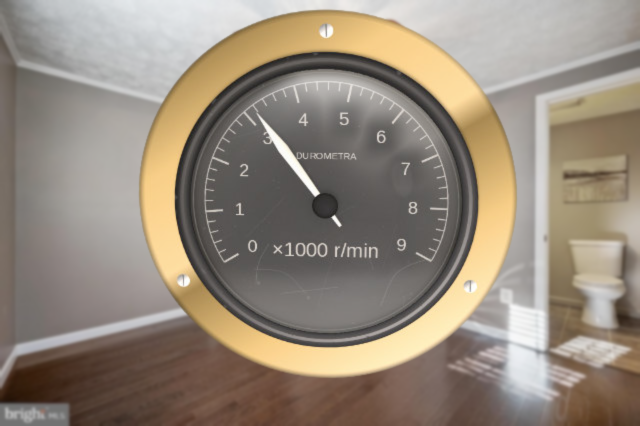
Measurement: 3200 rpm
